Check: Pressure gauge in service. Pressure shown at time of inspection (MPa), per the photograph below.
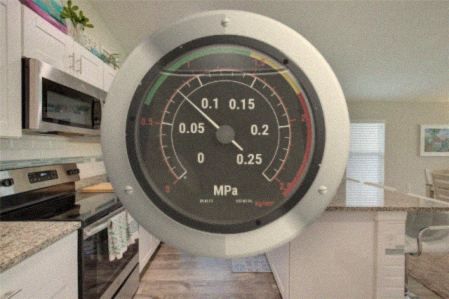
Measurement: 0.08 MPa
